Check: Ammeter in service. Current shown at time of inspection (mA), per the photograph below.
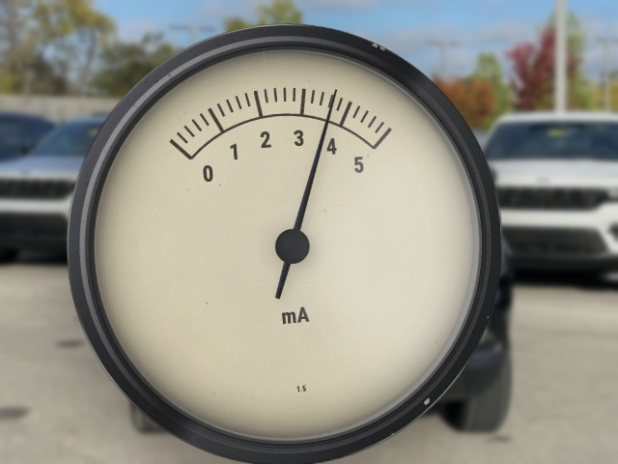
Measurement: 3.6 mA
